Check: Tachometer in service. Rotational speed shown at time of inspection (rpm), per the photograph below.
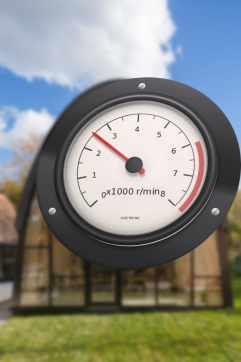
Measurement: 2500 rpm
